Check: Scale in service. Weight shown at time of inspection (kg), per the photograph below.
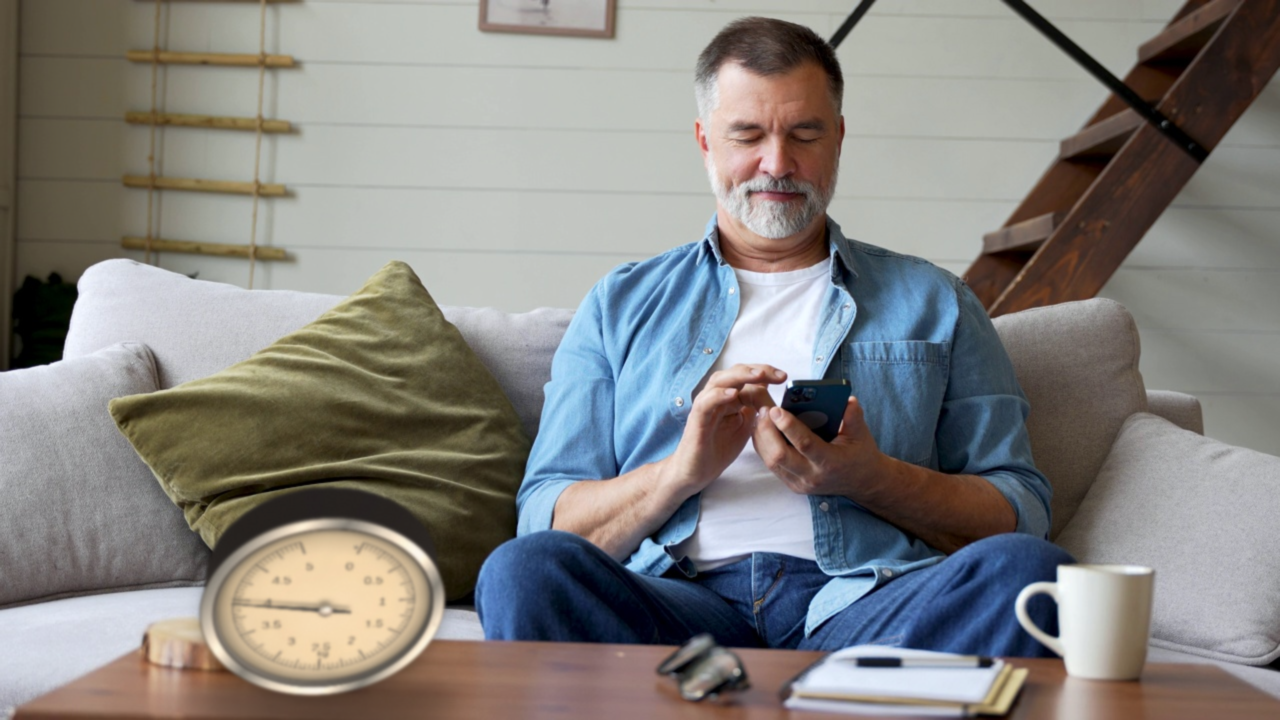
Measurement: 4 kg
